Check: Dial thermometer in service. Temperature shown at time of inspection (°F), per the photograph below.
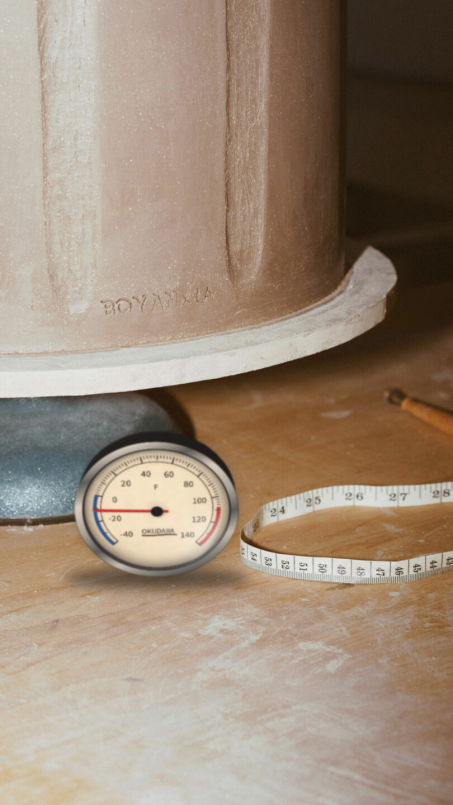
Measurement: -10 °F
